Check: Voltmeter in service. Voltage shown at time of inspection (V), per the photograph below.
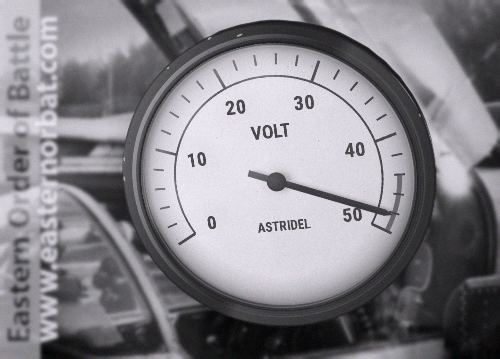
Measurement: 48 V
